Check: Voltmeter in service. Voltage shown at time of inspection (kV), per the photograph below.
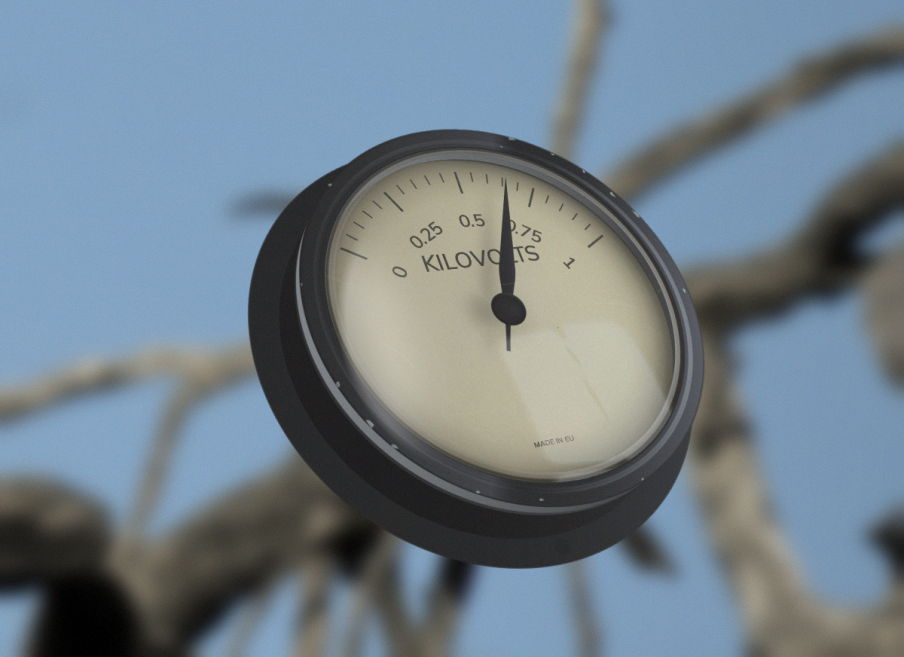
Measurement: 0.65 kV
